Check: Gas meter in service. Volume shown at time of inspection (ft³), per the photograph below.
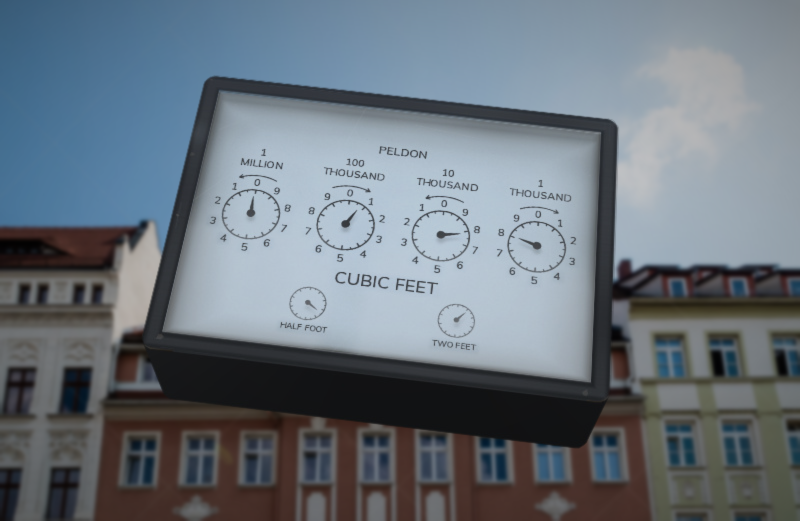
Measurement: 7800 ft³
